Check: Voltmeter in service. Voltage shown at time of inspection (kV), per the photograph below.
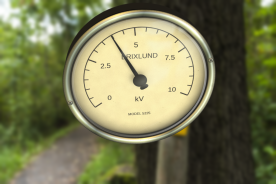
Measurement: 4 kV
